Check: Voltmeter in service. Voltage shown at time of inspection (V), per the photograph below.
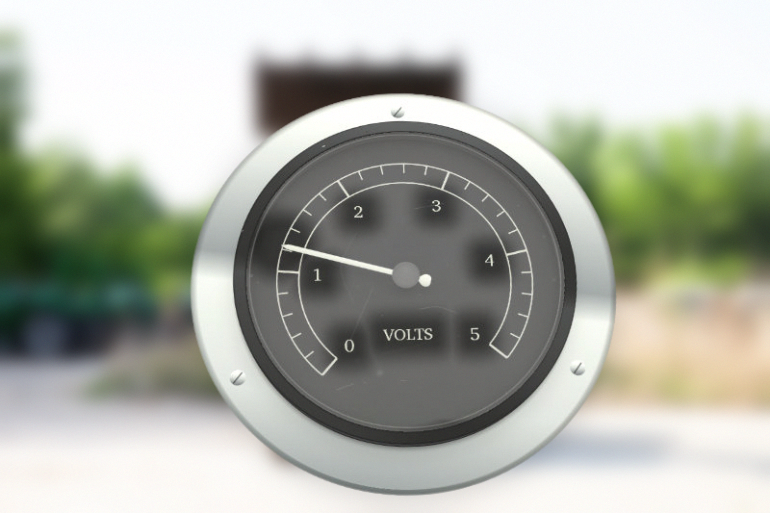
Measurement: 1.2 V
